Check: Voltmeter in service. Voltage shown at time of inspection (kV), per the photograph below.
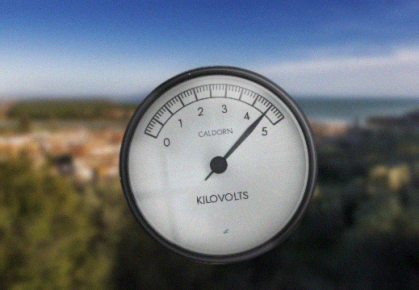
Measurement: 4.5 kV
